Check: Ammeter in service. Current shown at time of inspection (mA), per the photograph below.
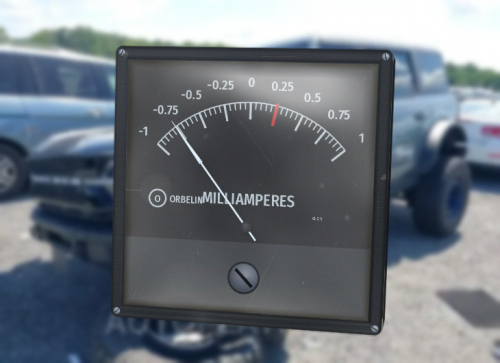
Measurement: -0.75 mA
